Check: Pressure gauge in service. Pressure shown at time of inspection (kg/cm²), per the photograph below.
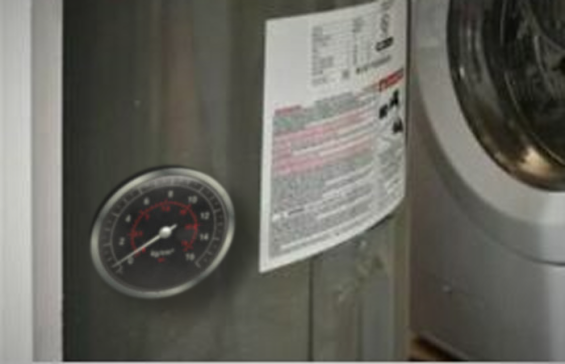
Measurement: 0.5 kg/cm²
